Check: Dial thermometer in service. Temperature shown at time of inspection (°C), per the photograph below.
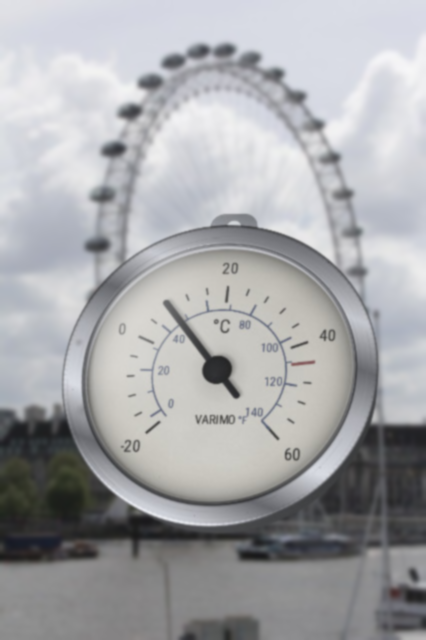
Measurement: 8 °C
